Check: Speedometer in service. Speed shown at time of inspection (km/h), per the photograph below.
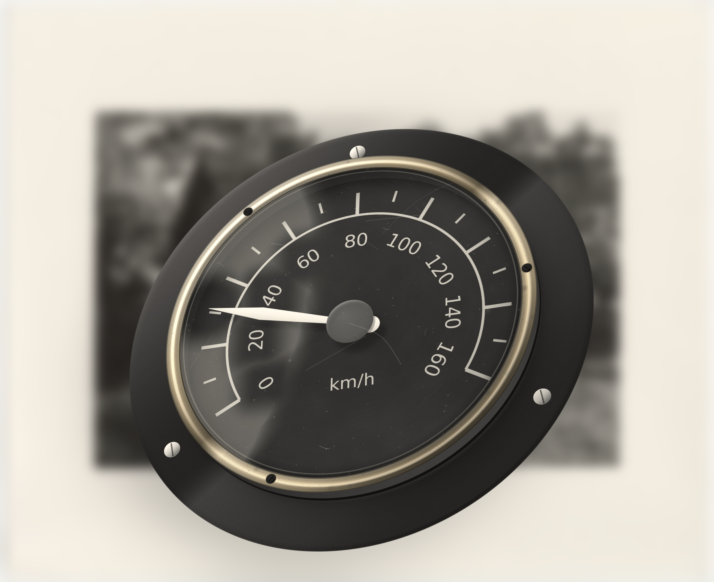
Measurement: 30 km/h
